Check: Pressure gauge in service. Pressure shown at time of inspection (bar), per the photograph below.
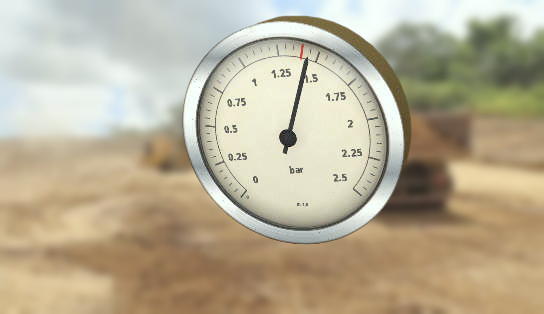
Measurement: 1.45 bar
